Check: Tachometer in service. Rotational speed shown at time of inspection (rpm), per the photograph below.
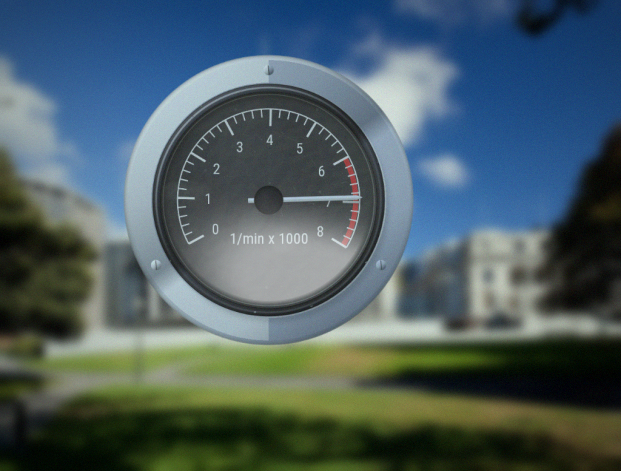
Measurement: 6900 rpm
